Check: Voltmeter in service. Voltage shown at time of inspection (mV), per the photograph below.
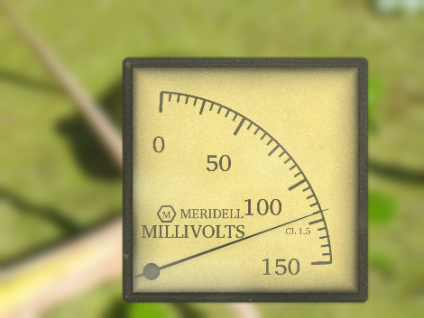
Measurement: 120 mV
